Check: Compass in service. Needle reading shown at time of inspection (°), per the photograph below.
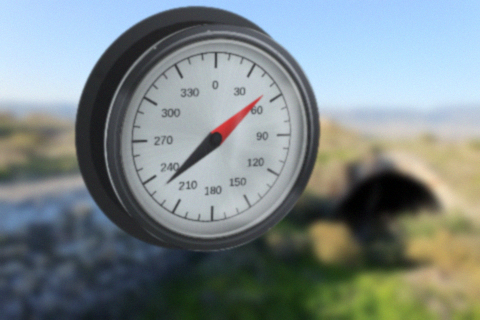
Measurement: 50 °
